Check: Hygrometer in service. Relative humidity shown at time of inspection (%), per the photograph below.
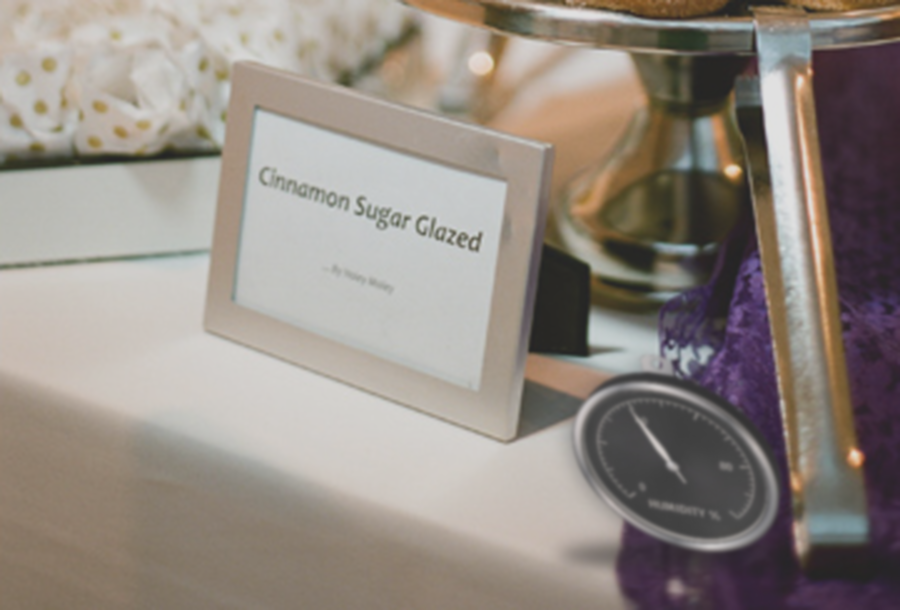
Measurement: 40 %
